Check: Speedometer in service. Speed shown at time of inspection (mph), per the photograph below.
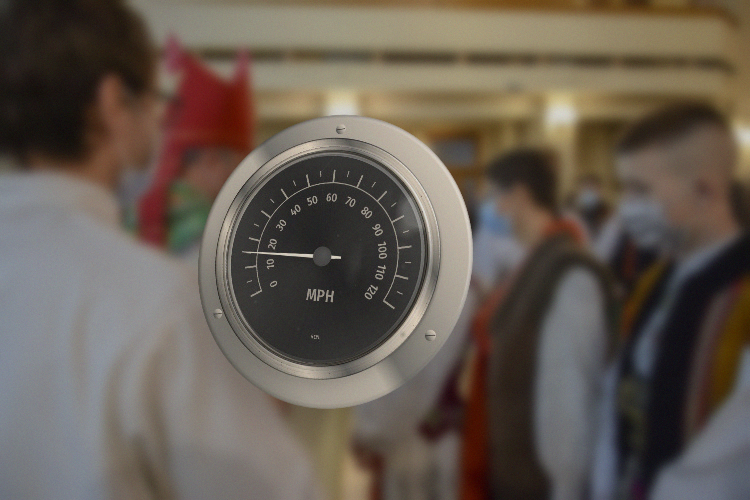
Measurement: 15 mph
